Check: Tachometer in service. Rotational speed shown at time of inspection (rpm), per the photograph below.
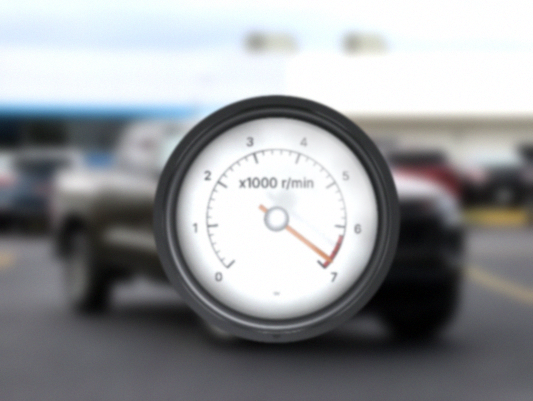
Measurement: 6800 rpm
